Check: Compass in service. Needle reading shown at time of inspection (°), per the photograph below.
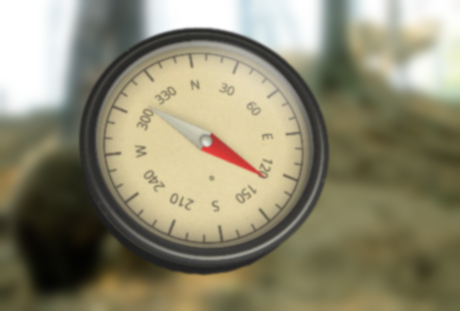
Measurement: 130 °
